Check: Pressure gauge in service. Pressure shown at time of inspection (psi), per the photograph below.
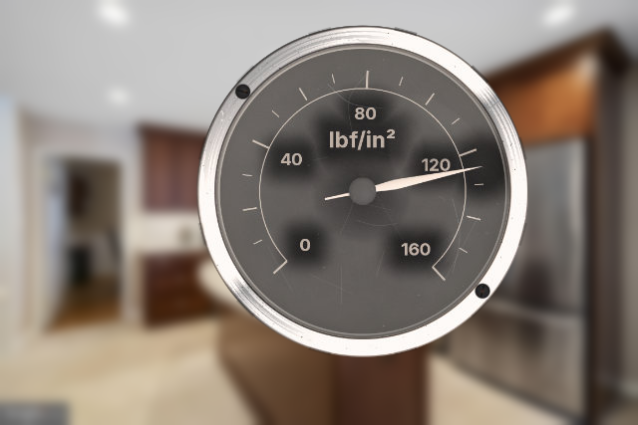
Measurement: 125 psi
